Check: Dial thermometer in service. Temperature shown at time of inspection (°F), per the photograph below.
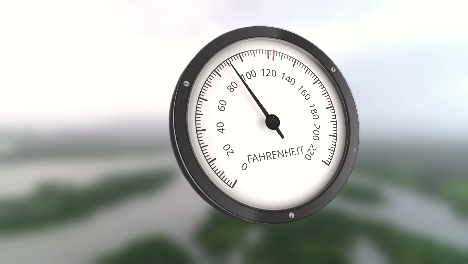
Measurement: 90 °F
